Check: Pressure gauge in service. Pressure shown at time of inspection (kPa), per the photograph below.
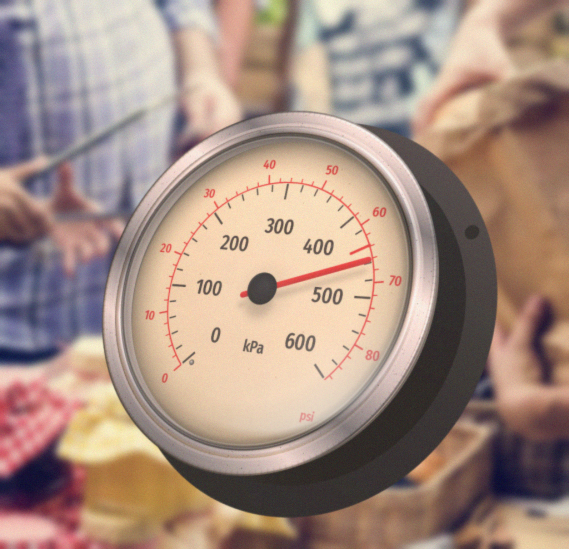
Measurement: 460 kPa
